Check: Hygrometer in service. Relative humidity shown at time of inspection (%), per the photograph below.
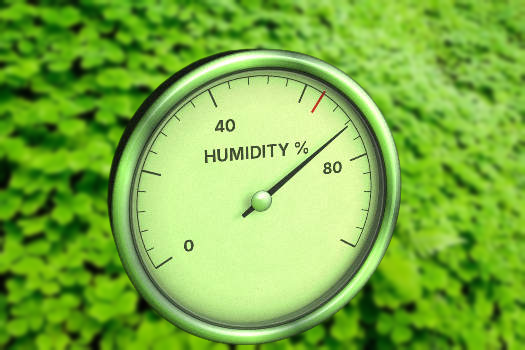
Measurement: 72 %
